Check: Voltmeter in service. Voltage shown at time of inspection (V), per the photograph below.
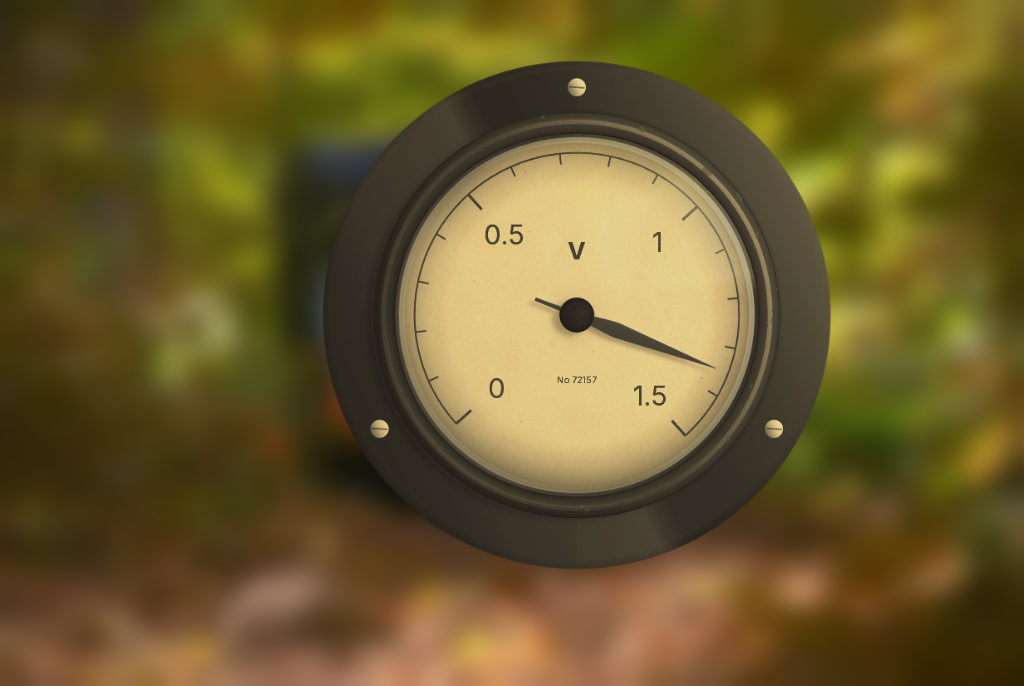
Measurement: 1.35 V
